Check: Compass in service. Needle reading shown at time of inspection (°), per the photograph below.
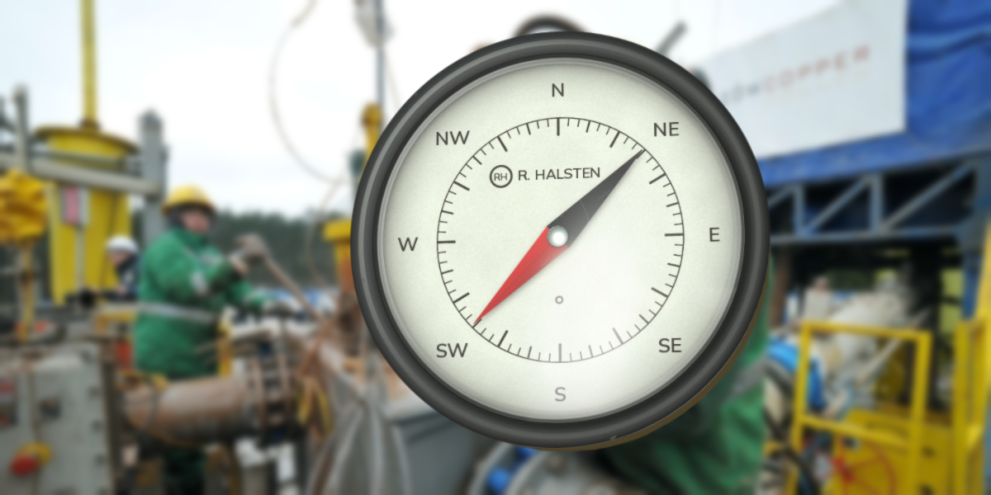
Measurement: 225 °
